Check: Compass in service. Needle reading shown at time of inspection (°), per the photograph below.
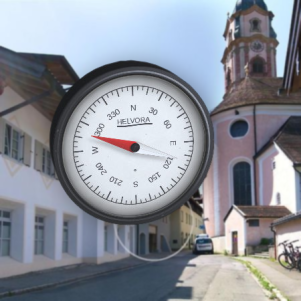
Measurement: 290 °
